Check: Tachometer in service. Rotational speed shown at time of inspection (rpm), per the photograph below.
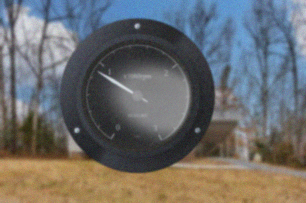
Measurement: 900 rpm
